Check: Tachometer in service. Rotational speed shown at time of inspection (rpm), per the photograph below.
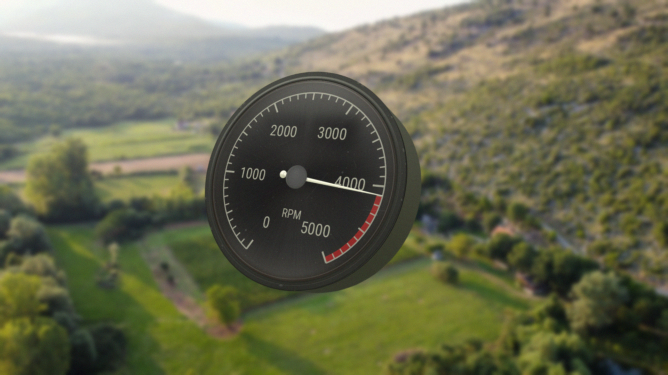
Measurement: 4100 rpm
